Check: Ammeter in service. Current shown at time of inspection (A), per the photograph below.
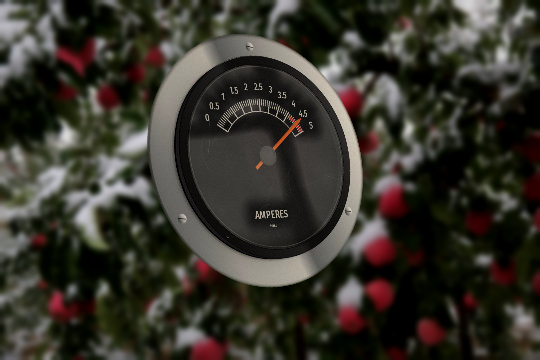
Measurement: 4.5 A
